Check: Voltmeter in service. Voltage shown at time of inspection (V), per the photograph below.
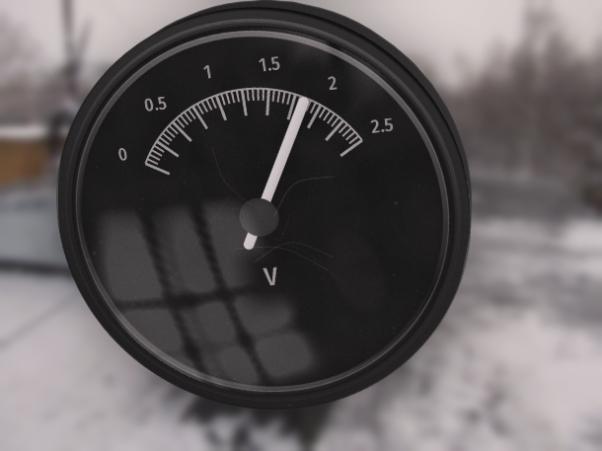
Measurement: 1.85 V
